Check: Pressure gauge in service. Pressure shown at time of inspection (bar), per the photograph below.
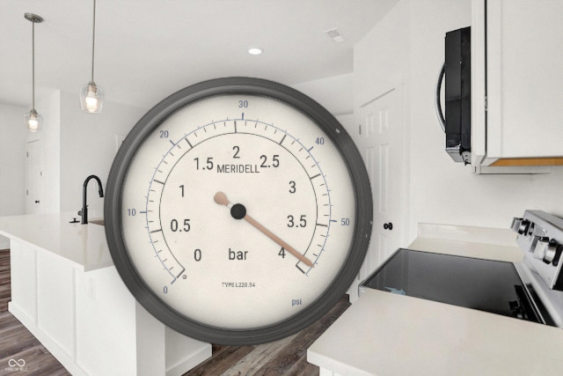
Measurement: 3.9 bar
